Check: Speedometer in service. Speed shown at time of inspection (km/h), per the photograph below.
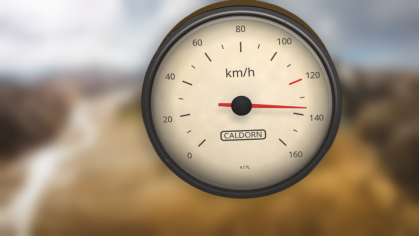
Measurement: 135 km/h
